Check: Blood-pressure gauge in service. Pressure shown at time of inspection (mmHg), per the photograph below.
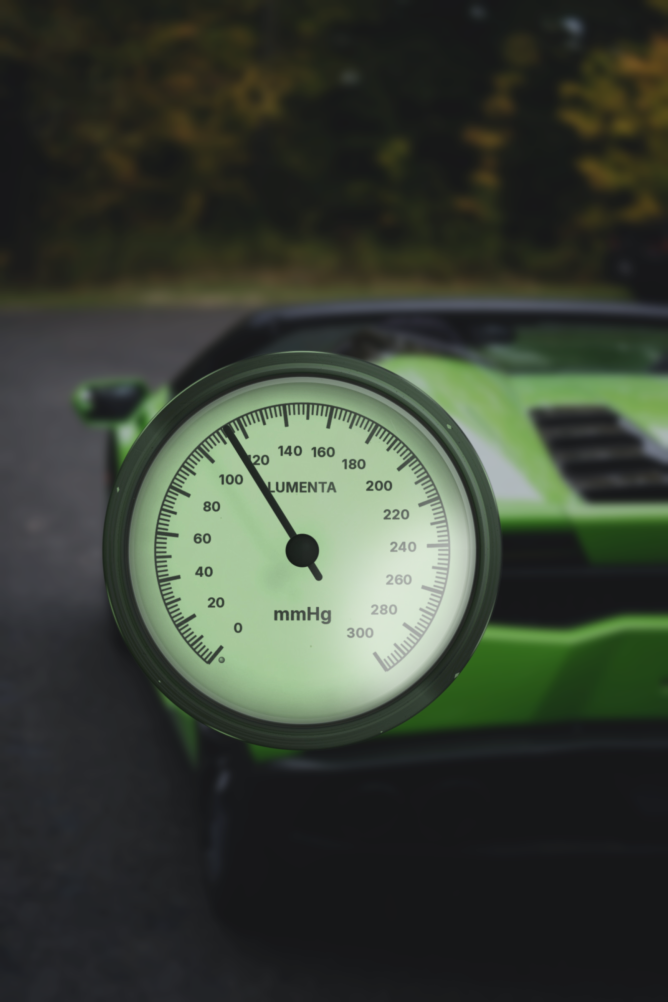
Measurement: 114 mmHg
